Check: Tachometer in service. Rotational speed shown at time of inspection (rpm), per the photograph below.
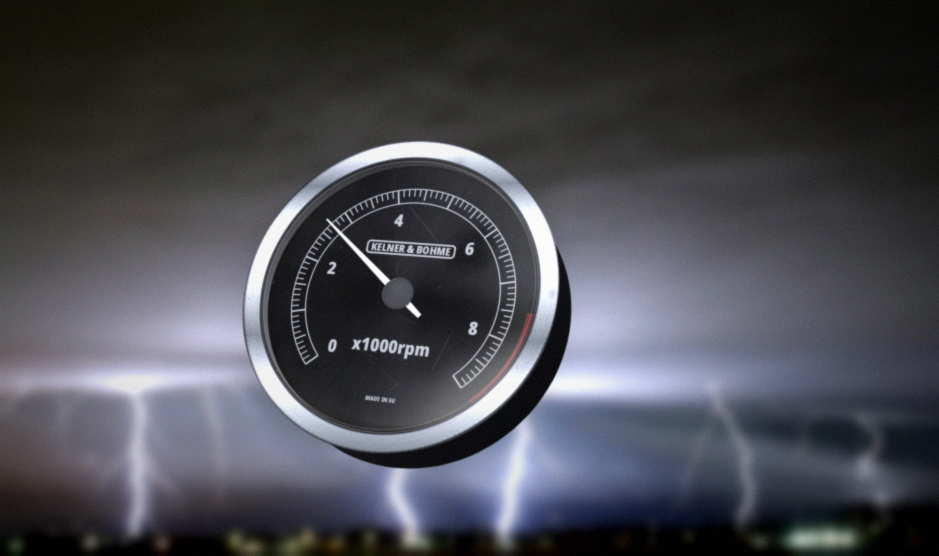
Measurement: 2700 rpm
